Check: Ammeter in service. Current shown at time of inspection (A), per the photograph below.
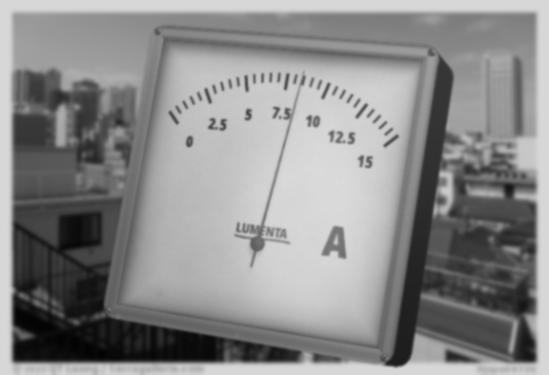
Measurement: 8.5 A
